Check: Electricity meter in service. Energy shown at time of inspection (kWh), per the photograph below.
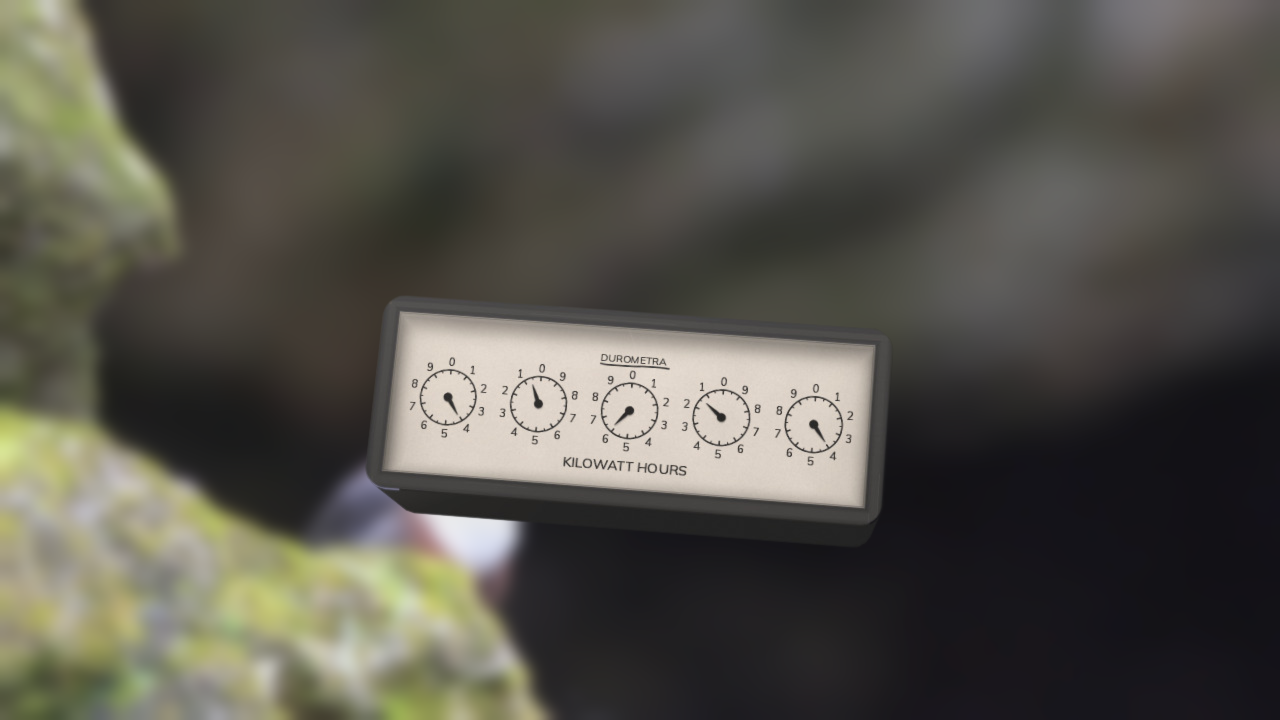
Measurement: 40614 kWh
